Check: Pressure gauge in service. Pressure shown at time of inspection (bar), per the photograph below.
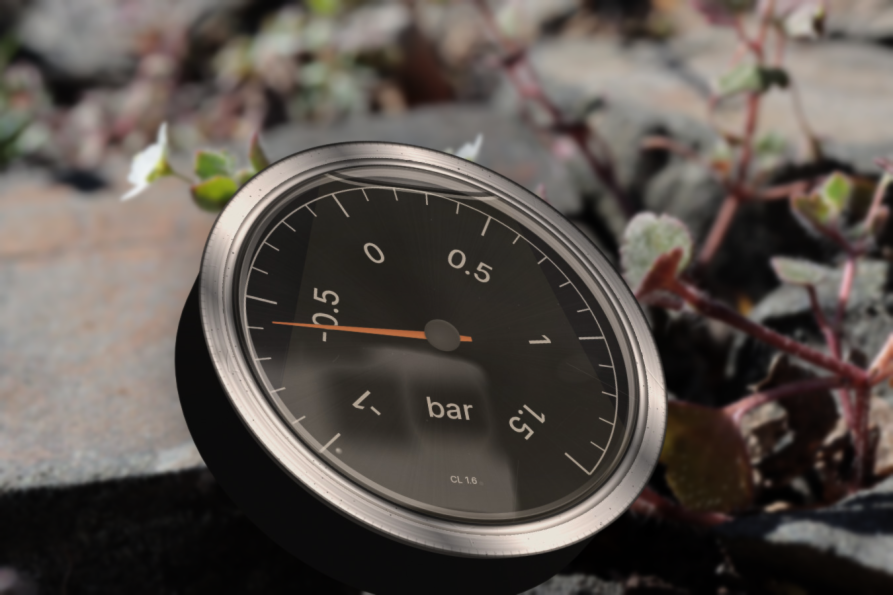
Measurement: -0.6 bar
